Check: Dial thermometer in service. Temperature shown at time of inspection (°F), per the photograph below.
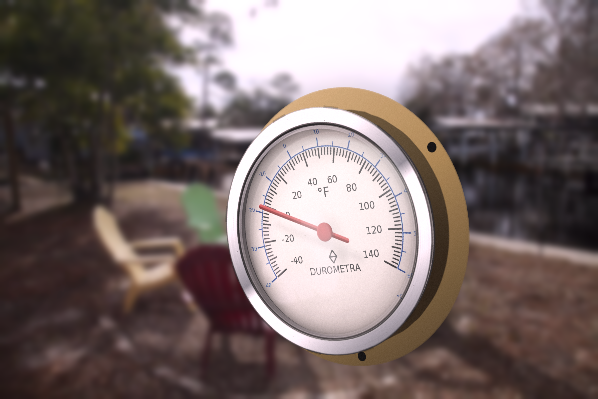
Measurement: 0 °F
